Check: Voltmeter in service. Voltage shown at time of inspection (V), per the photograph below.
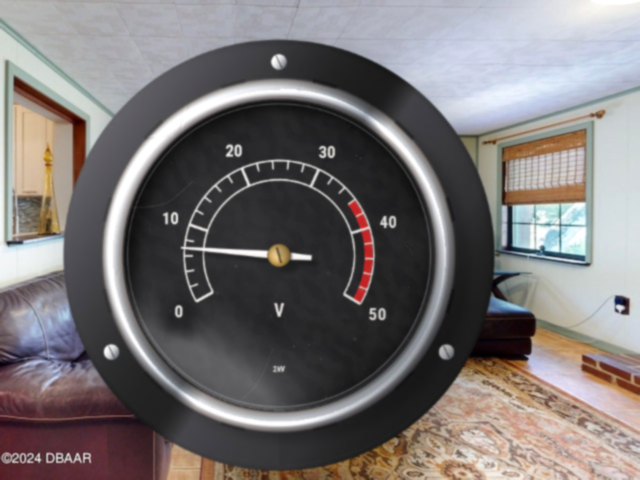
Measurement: 7 V
